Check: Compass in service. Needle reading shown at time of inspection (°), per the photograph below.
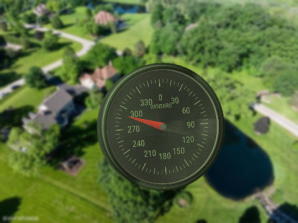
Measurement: 290 °
